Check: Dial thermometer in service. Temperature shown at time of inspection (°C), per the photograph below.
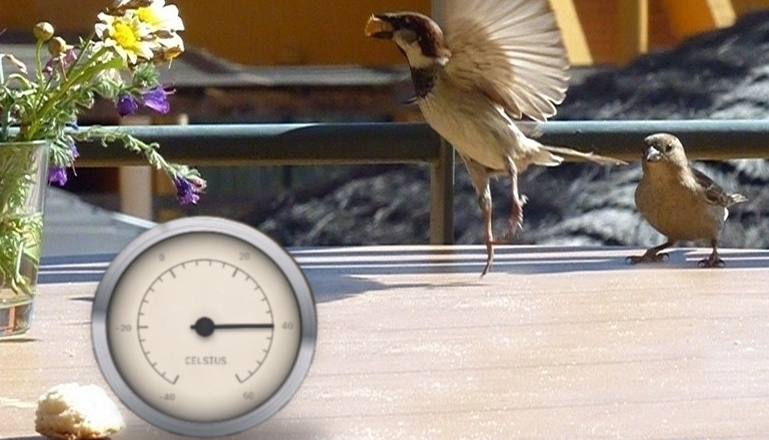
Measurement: 40 °C
